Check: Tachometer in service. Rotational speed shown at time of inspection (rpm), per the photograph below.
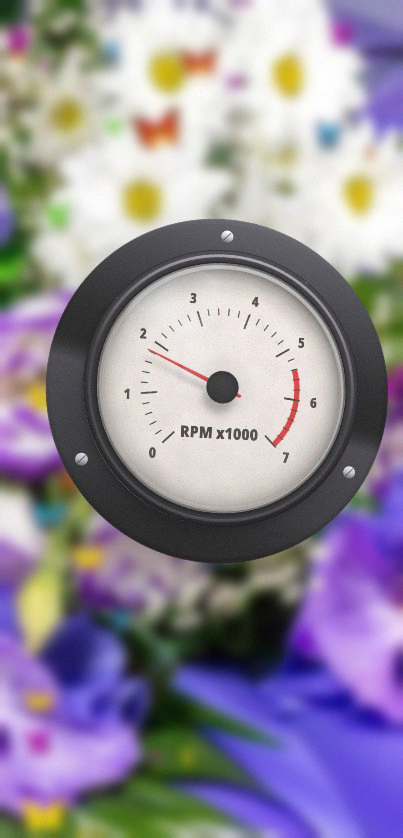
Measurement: 1800 rpm
